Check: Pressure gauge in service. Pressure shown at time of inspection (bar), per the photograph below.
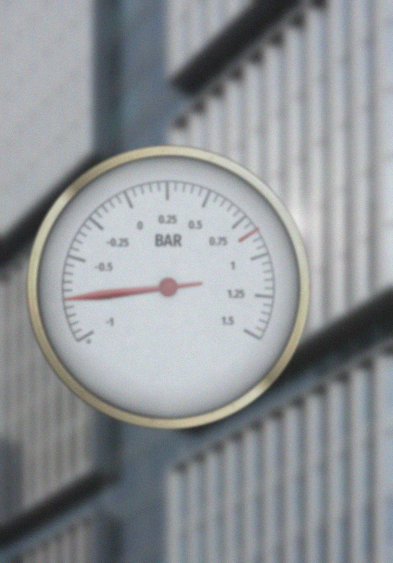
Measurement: -0.75 bar
